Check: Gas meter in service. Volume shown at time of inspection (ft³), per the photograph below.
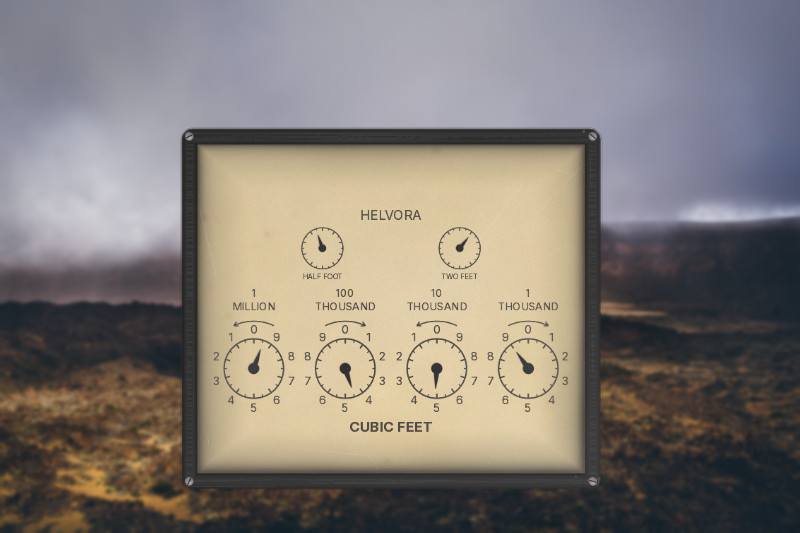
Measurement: 944900 ft³
